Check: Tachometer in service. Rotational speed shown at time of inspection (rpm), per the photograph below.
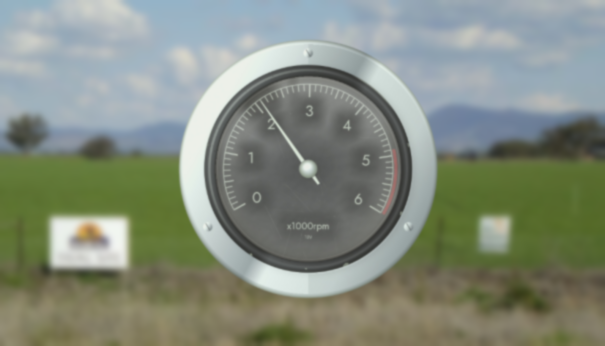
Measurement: 2100 rpm
